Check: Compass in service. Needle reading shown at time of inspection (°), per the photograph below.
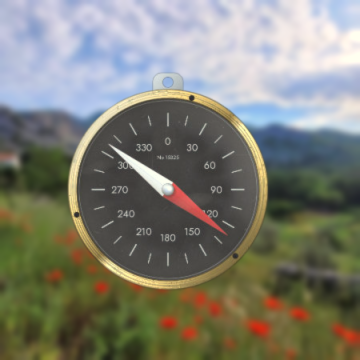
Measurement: 127.5 °
